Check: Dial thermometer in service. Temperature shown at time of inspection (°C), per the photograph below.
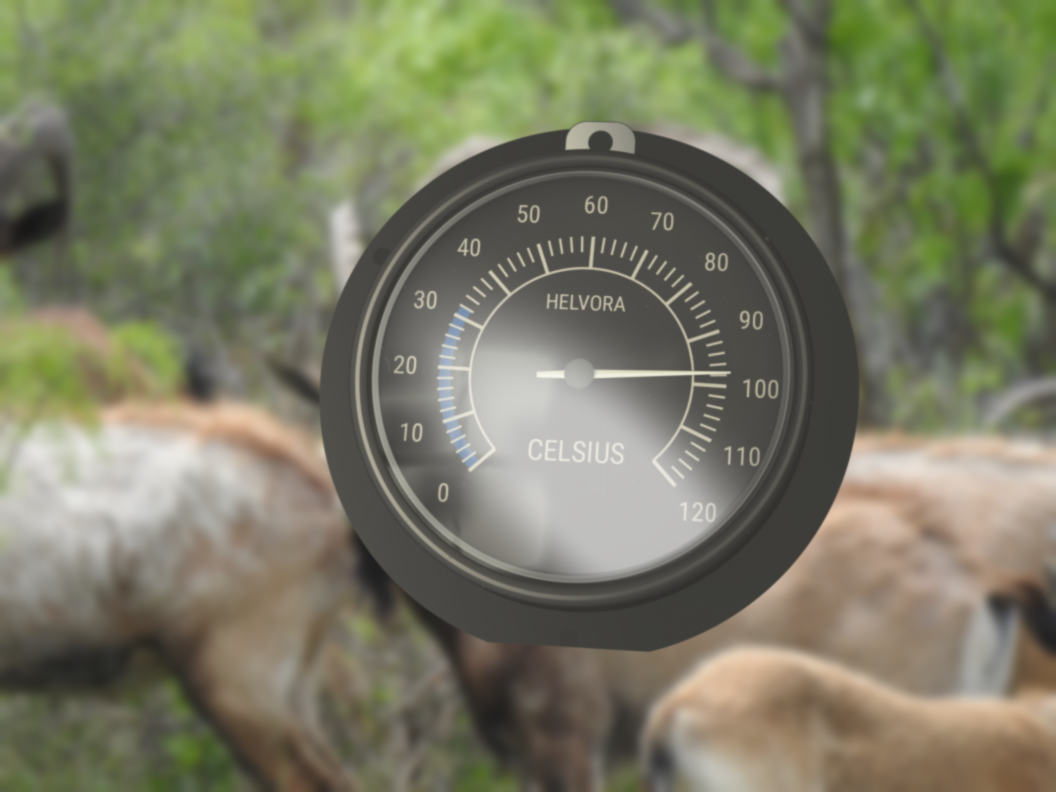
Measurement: 98 °C
